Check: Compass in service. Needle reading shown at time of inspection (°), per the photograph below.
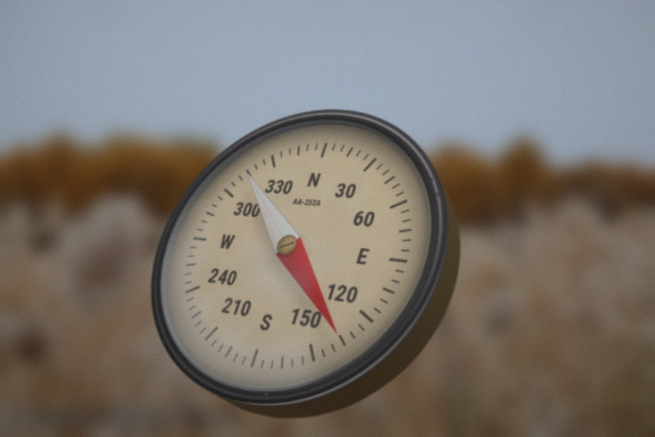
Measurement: 135 °
